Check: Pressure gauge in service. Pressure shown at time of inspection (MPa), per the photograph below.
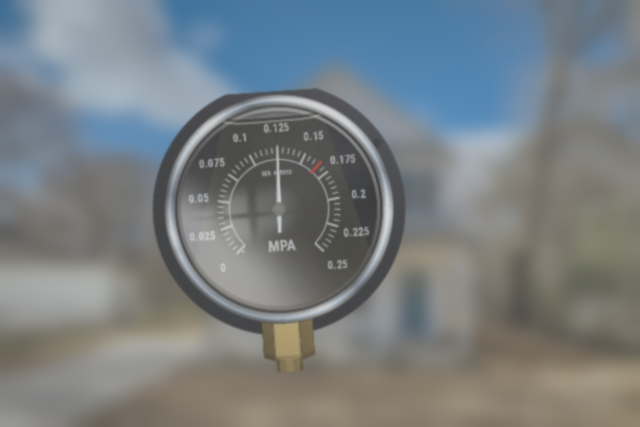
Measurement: 0.125 MPa
